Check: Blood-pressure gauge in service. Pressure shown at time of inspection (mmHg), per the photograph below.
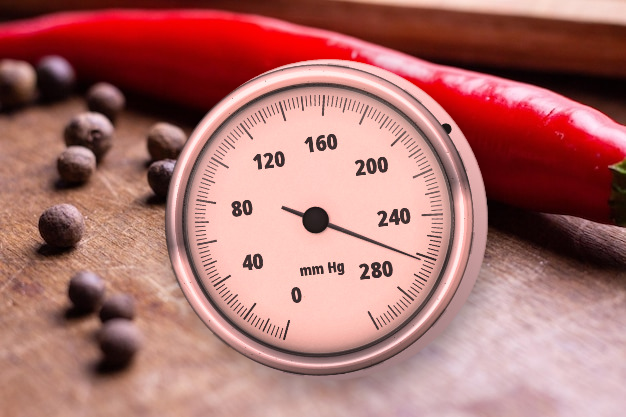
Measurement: 262 mmHg
